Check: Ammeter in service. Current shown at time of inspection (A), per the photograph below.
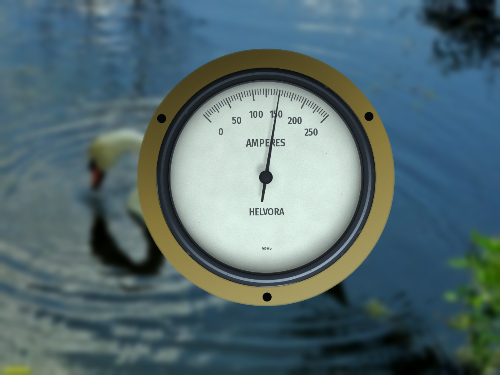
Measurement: 150 A
